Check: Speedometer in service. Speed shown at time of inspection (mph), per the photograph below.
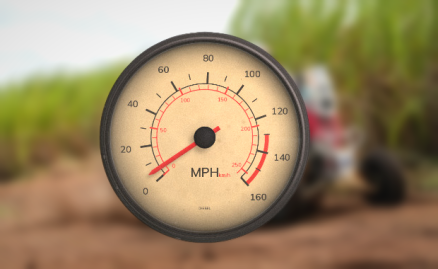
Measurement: 5 mph
